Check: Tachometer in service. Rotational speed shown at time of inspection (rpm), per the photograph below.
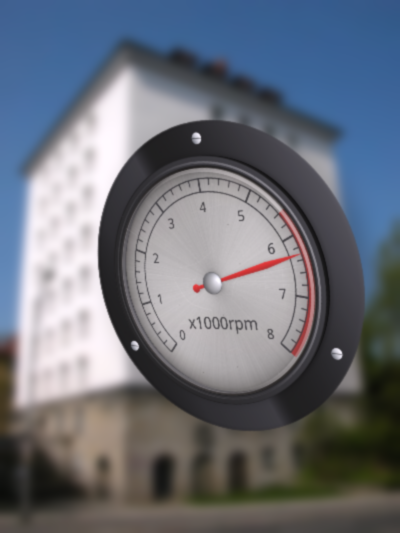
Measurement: 6300 rpm
